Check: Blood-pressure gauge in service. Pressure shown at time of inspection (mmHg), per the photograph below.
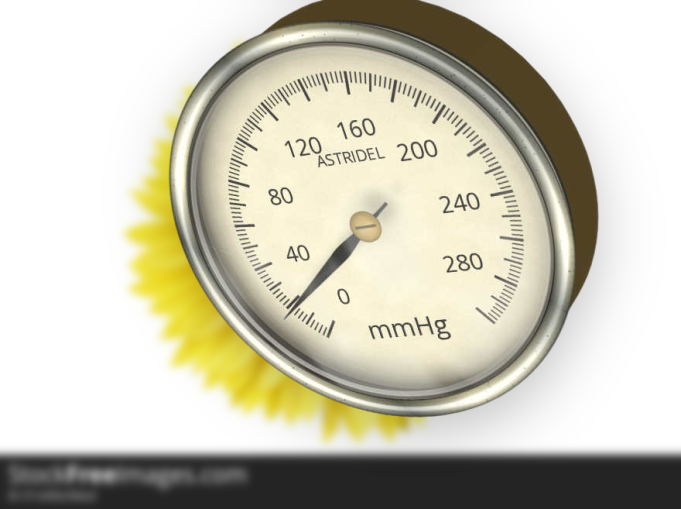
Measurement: 18 mmHg
